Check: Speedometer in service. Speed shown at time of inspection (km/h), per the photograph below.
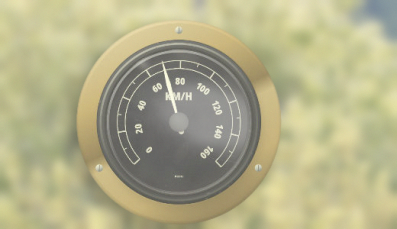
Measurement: 70 km/h
